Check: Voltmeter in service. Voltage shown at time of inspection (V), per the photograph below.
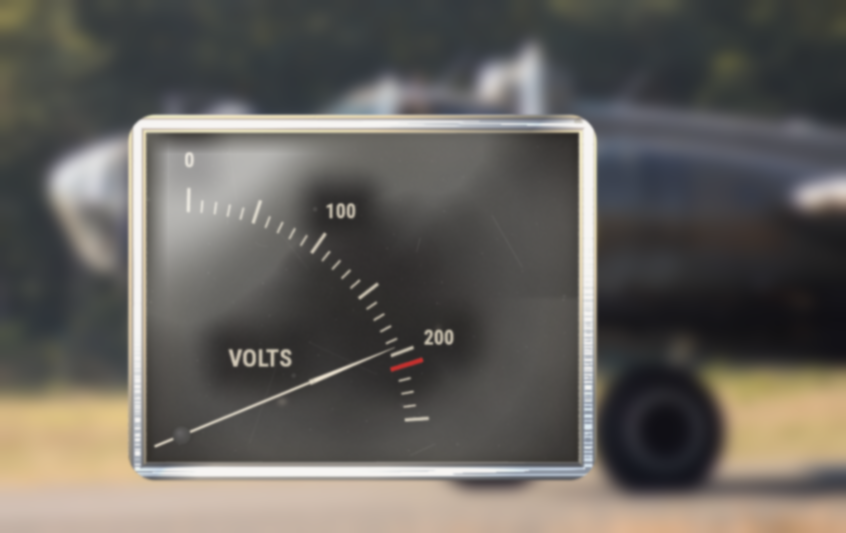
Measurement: 195 V
